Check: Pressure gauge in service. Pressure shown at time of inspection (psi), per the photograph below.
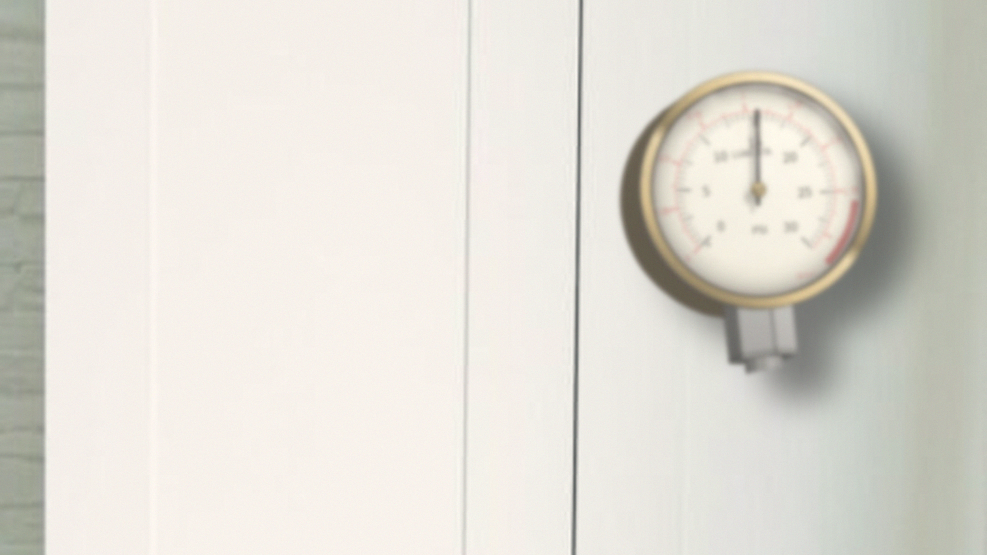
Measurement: 15 psi
